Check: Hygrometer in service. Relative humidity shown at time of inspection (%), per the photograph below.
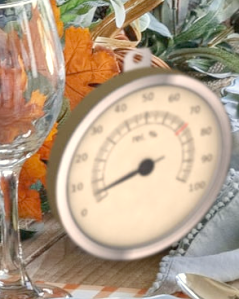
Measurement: 5 %
